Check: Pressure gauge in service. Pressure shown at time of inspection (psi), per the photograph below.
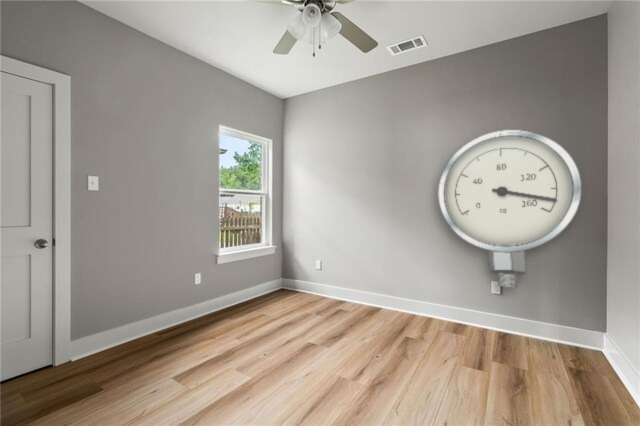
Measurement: 150 psi
